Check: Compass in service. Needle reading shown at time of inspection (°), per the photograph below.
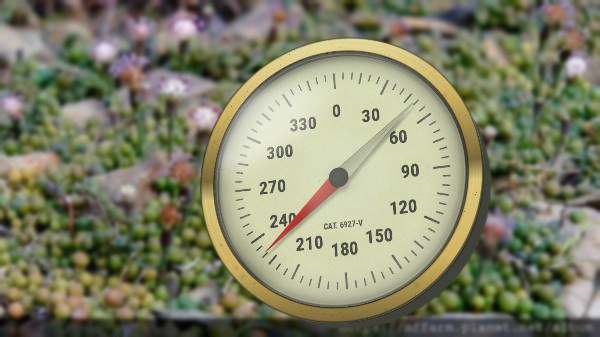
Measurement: 230 °
